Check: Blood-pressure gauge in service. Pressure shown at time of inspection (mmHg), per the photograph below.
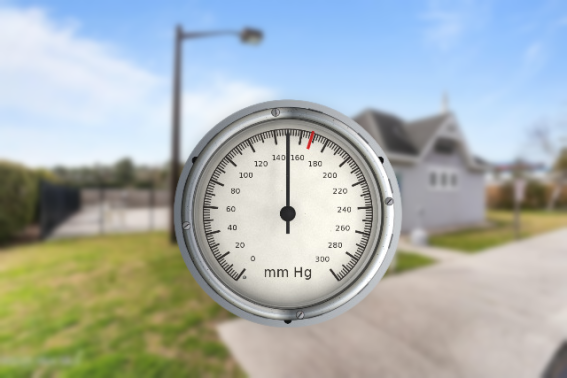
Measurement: 150 mmHg
